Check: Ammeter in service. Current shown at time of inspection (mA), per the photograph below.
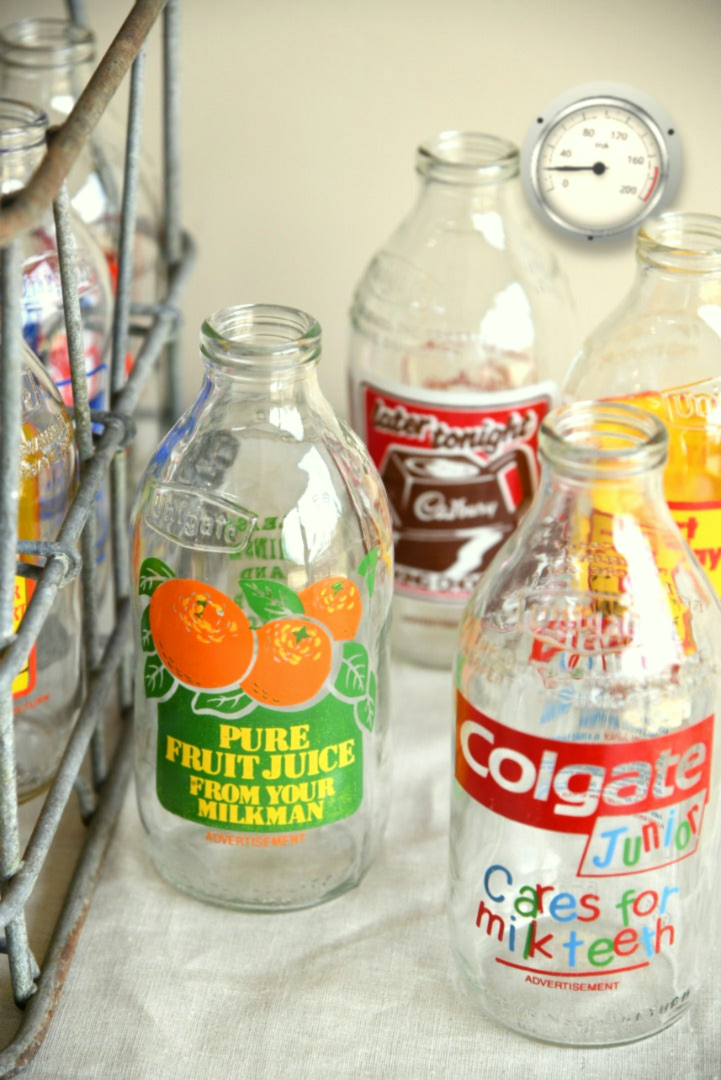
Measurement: 20 mA
